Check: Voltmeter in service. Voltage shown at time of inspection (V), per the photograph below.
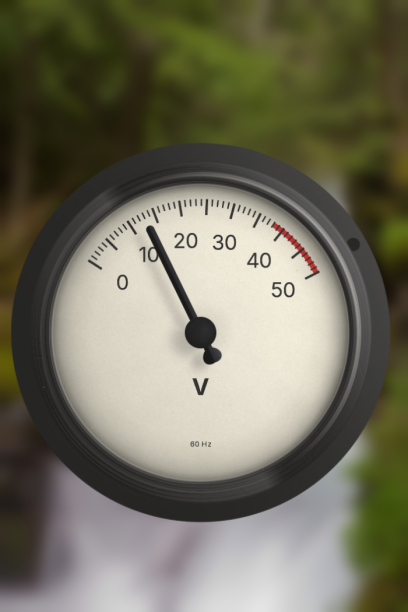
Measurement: 13 V
